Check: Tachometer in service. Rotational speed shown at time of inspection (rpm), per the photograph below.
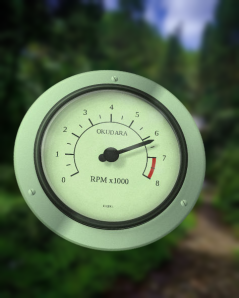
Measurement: 6250 rpm
